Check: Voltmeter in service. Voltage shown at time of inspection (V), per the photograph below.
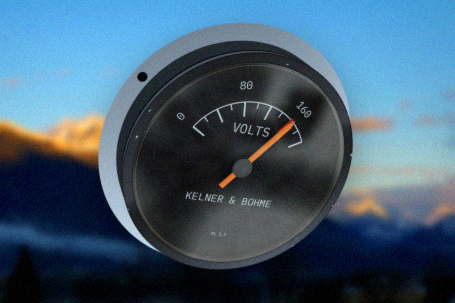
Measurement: 160 V
